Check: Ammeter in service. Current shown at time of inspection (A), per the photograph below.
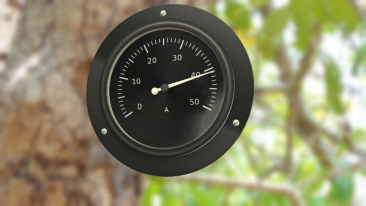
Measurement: 41 A
